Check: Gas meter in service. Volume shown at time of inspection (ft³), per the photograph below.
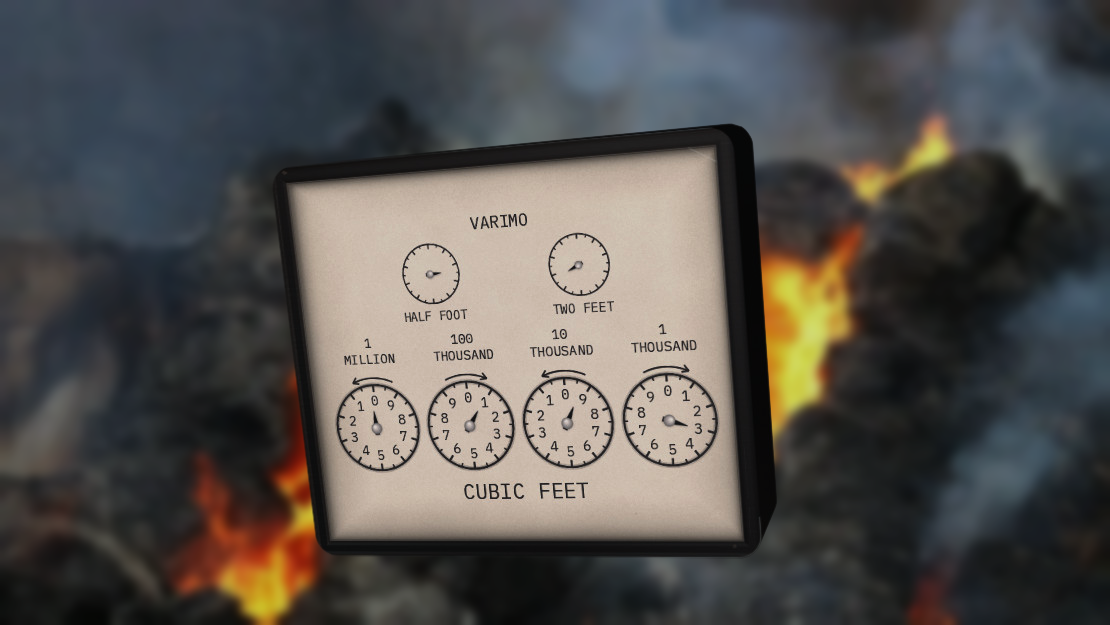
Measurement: 9300 ft³
